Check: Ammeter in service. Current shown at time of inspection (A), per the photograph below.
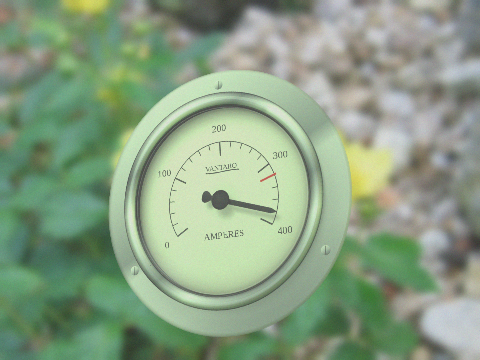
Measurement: 380 A
